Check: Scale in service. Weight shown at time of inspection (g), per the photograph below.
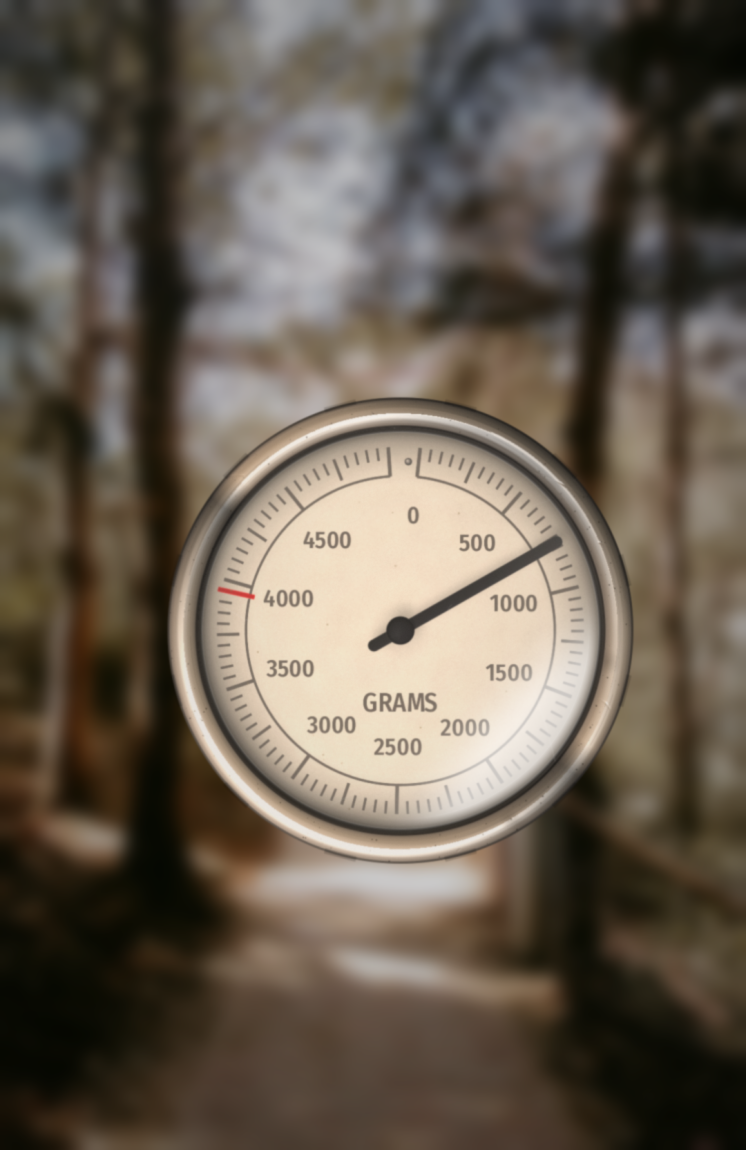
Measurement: 775 g
